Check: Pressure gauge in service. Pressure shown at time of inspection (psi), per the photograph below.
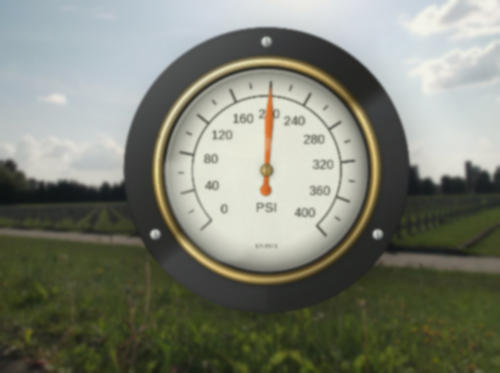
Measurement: 200 psi
